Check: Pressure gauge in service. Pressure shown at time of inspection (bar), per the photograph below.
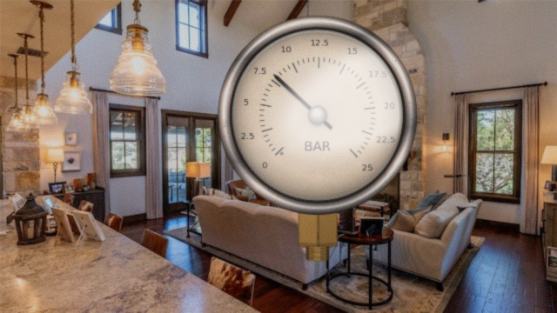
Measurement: 8 bar
